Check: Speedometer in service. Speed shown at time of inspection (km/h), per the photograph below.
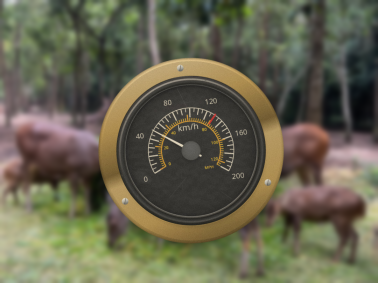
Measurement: 50 km/h
